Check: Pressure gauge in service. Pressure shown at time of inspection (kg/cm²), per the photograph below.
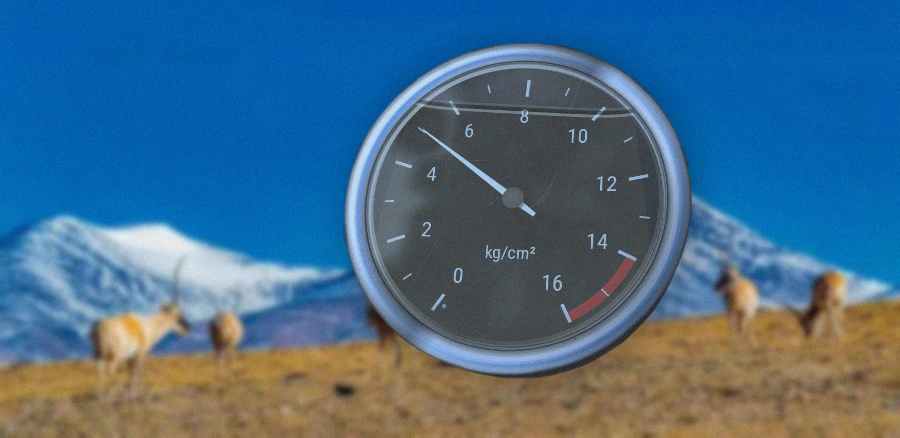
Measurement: 5 kg/cm²
